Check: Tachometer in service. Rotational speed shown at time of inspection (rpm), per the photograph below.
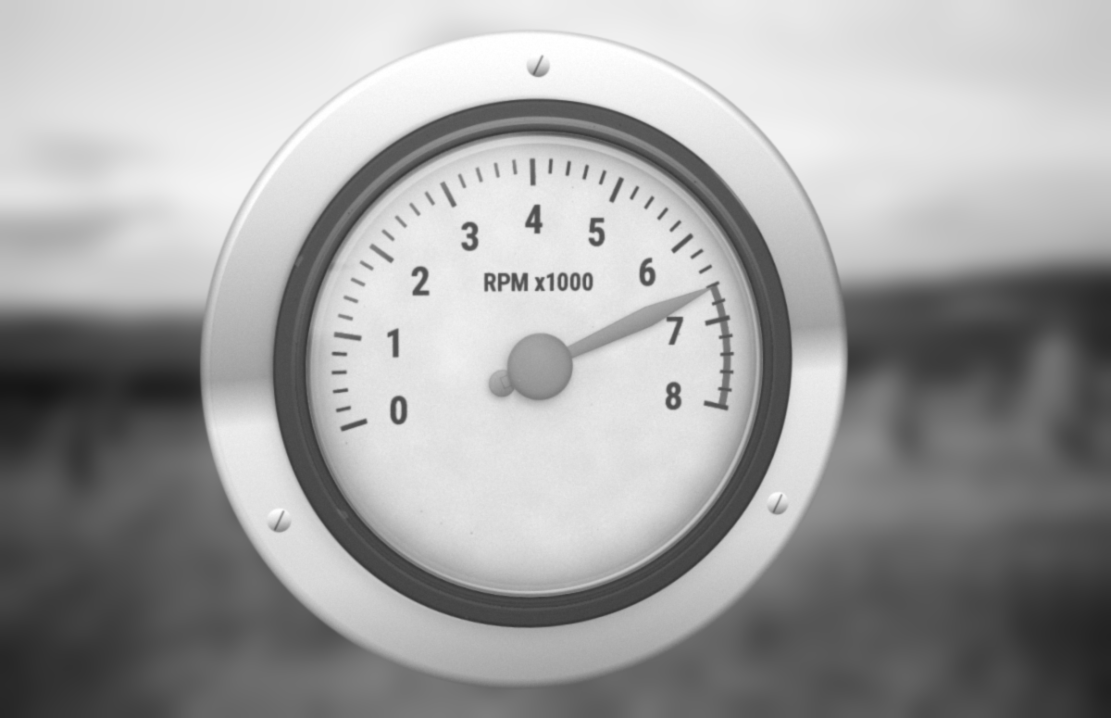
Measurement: 6600 rpm
